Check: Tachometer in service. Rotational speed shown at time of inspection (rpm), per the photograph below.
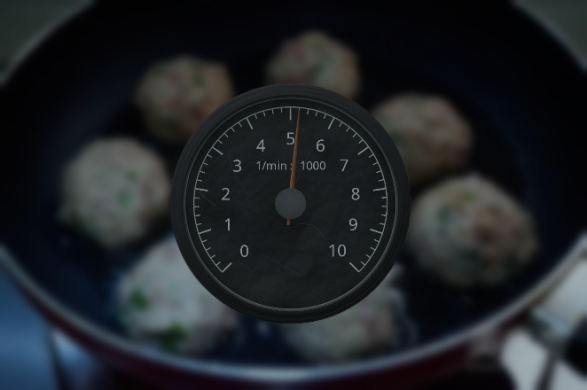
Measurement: 5200 rpm
